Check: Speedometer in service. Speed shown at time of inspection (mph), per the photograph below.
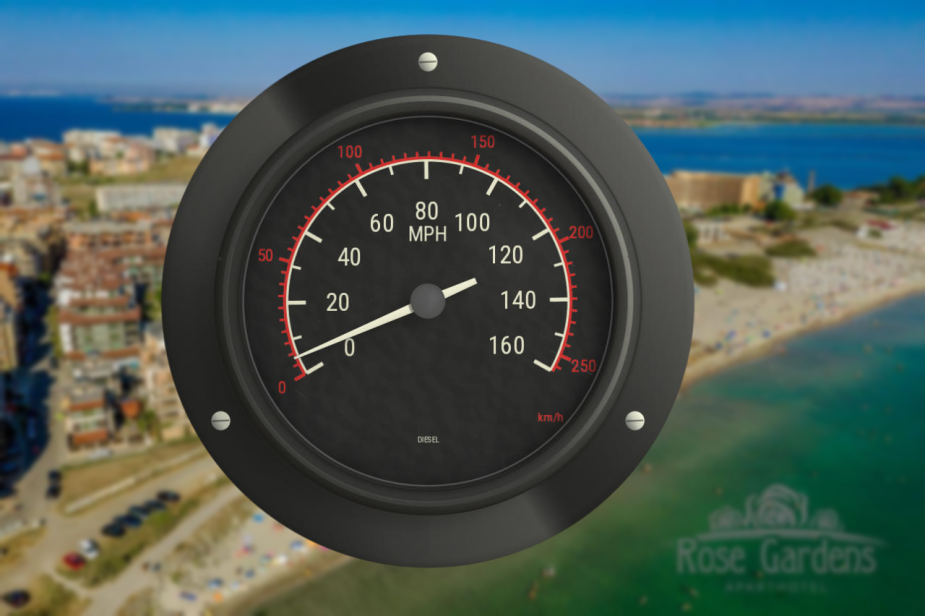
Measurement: 5 mph
